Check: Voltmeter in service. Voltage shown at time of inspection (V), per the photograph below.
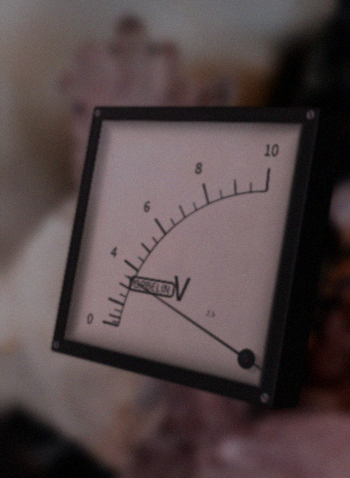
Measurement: 3.5 V
